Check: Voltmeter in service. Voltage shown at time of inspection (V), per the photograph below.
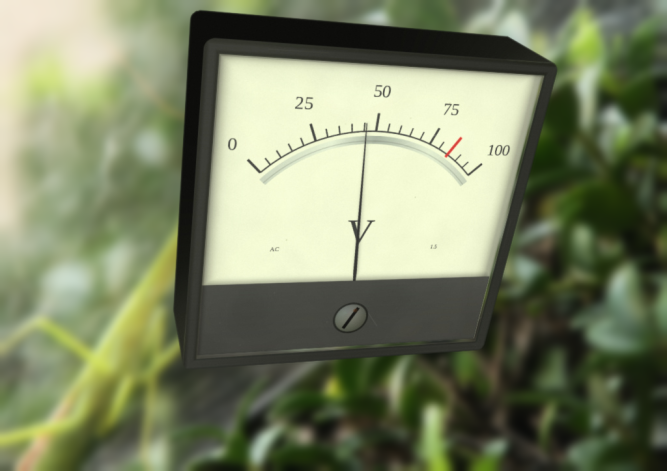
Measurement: 45 V
